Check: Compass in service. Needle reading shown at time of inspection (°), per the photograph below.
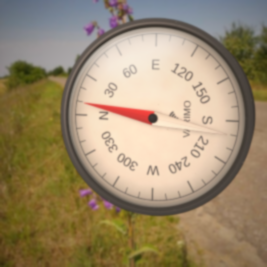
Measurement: 10 °
